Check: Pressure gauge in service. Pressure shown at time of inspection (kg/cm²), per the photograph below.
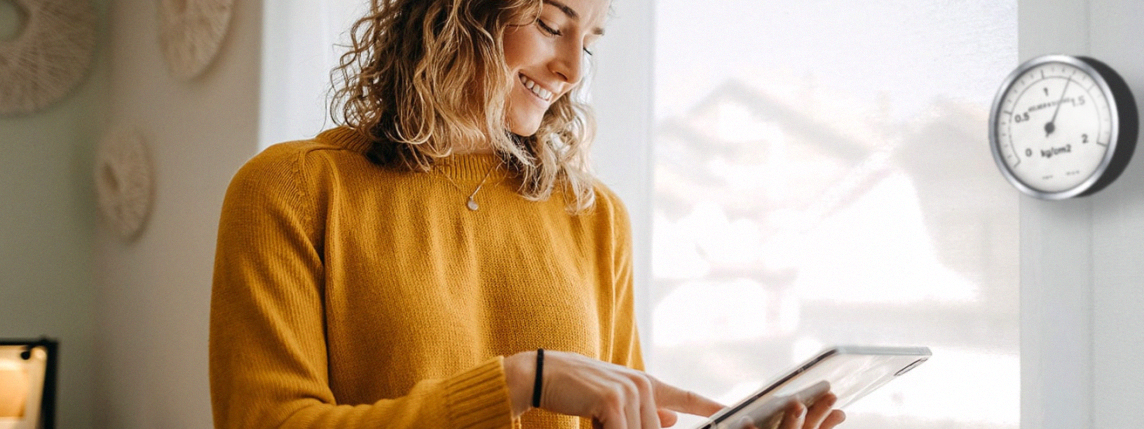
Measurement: 1.3 kg/cm²
